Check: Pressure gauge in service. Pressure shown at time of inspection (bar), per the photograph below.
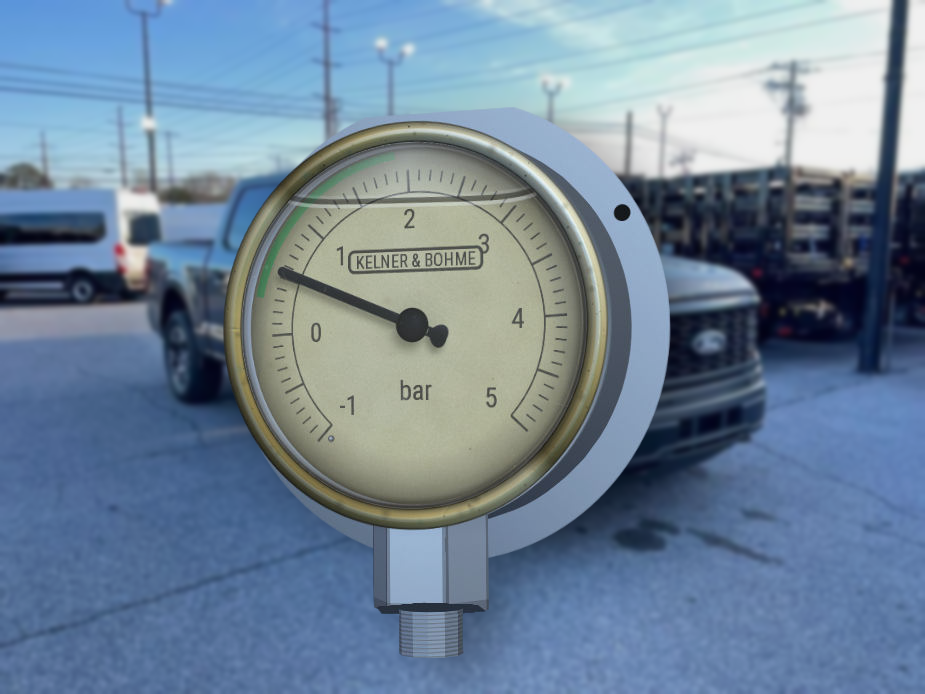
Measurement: 0.55 bar
